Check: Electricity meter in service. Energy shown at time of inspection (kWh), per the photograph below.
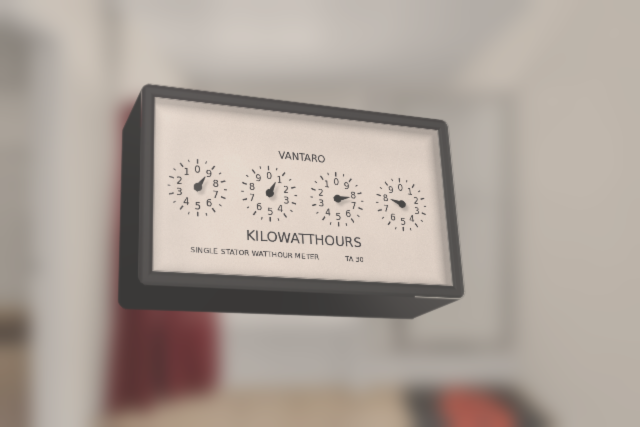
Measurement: 9078 kWh
